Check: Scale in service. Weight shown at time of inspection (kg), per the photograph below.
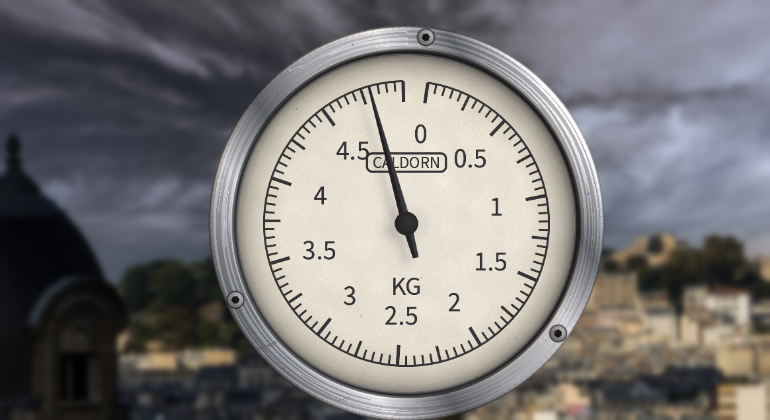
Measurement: 4.8 kg
